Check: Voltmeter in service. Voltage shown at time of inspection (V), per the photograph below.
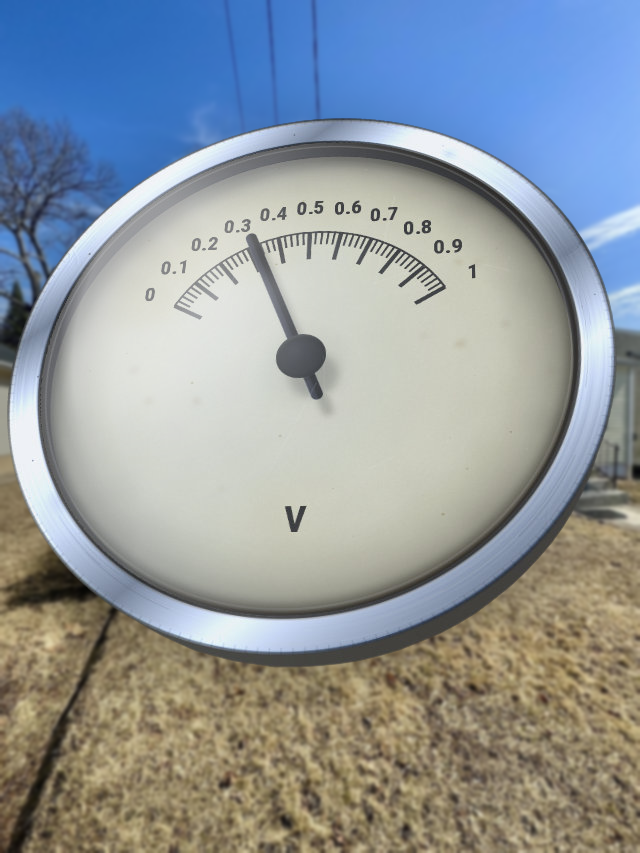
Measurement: 0.32 V
